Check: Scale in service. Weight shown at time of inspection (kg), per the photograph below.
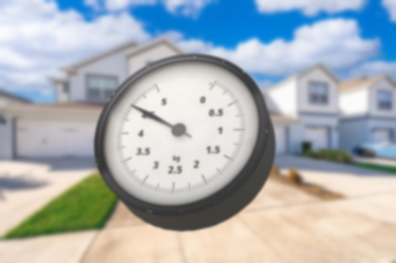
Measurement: 4.5 kg
